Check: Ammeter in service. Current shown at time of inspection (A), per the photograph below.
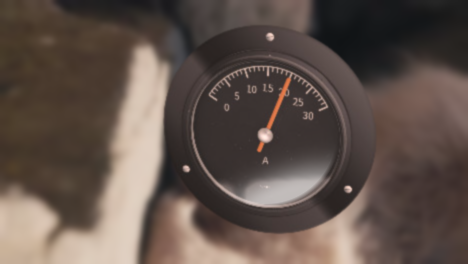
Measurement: 20 A
